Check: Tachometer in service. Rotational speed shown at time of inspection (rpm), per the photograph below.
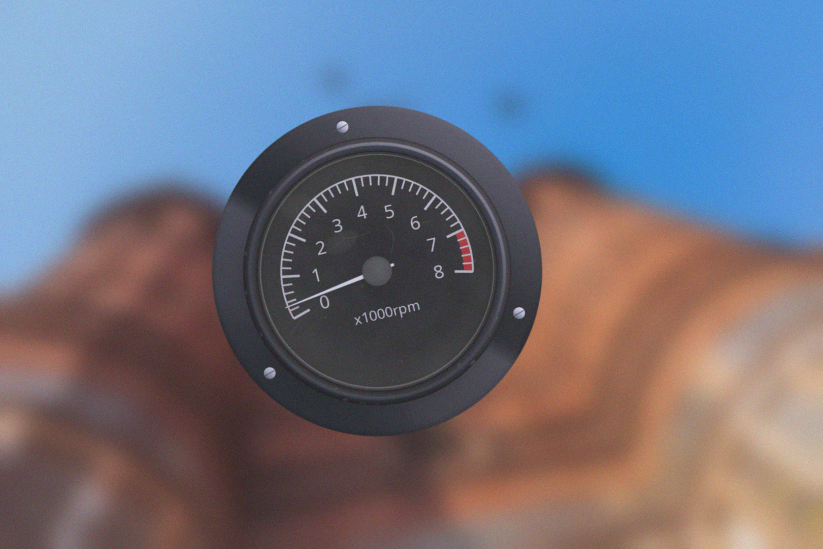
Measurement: 300 rpm
